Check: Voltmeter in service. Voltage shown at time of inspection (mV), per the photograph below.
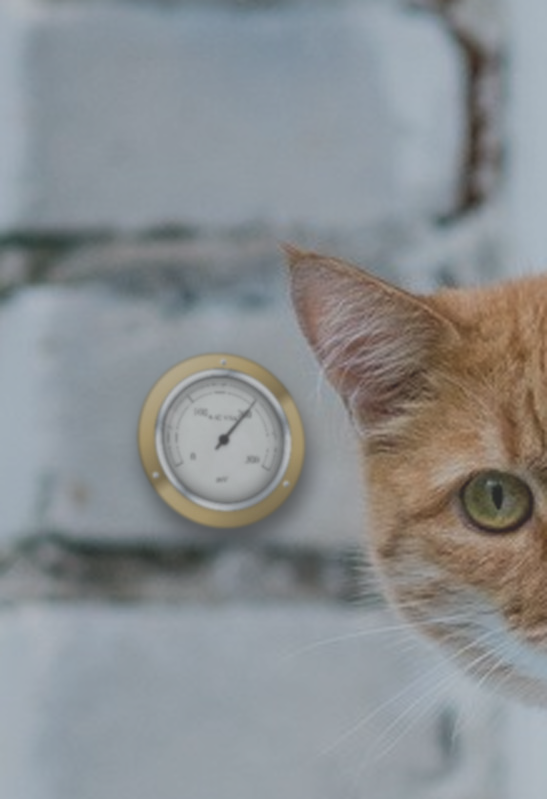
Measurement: 200 mV
